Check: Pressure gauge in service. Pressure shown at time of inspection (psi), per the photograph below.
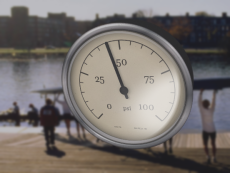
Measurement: 45 psi
